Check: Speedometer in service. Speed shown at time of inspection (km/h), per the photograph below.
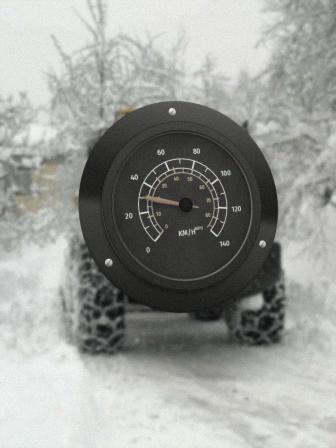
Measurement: 30 km/h
